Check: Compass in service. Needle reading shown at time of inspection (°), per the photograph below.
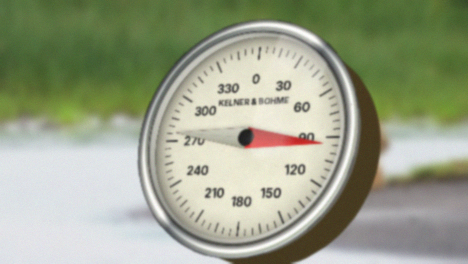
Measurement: 95 °
